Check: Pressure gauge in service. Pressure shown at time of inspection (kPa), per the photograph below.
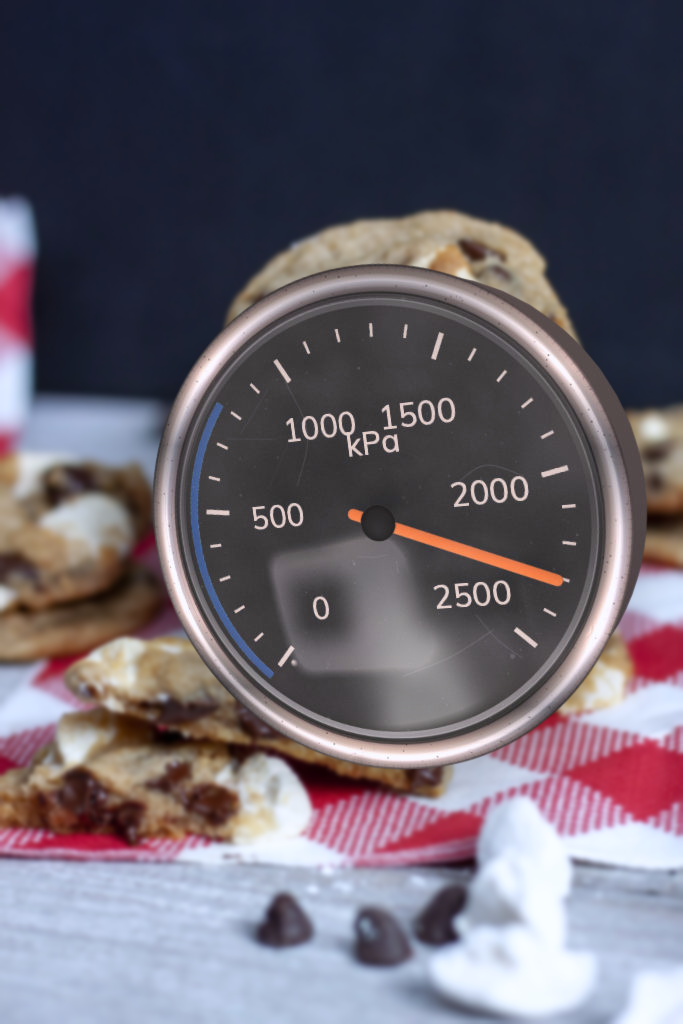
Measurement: 2300 kPa
